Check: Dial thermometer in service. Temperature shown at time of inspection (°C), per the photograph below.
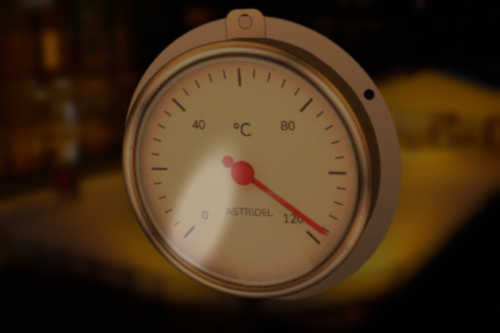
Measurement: 116 °C
